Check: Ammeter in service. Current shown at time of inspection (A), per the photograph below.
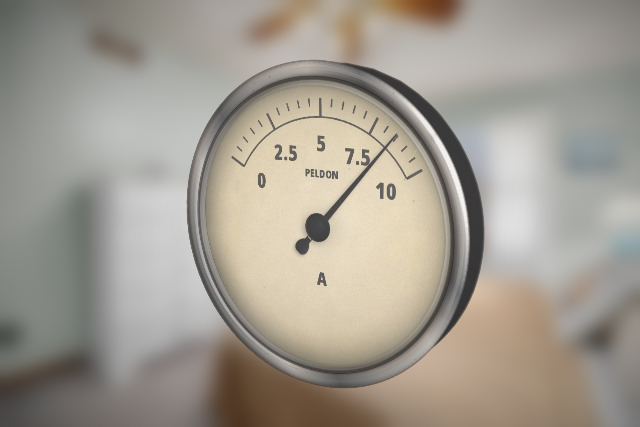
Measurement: 8.5 A
